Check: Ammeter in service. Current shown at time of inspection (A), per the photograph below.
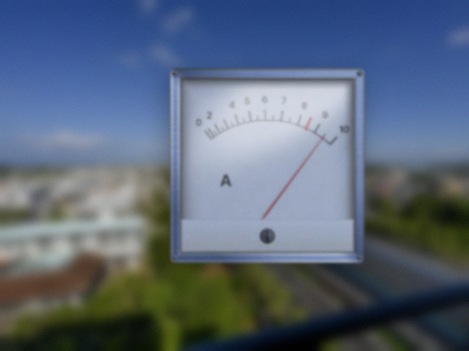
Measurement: 9.5 A
